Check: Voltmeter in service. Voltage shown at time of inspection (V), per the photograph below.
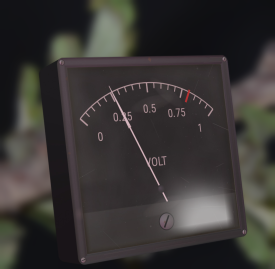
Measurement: 0.25 V
